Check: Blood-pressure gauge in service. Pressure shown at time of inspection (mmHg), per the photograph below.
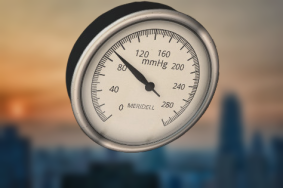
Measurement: 90 mmHg
